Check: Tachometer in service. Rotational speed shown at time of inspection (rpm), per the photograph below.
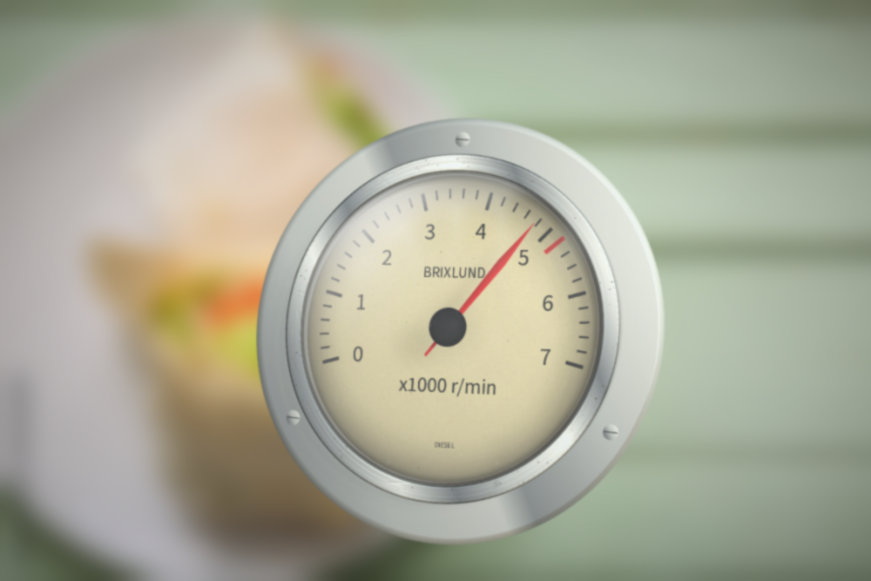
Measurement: 4800 rpm
